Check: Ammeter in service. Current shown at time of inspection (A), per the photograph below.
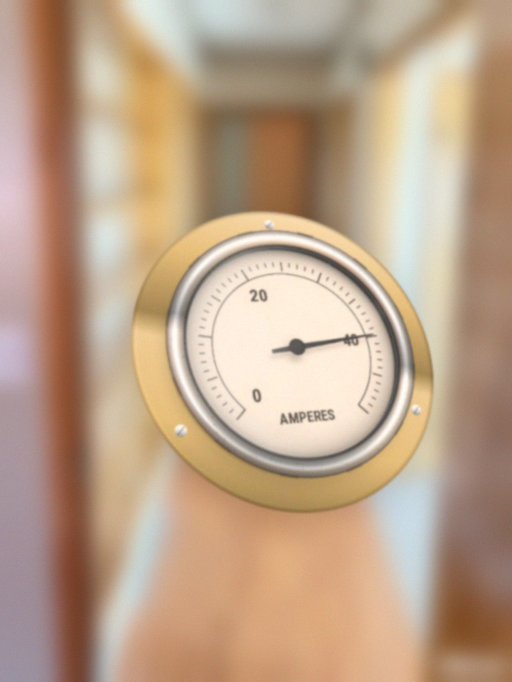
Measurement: 40 A
